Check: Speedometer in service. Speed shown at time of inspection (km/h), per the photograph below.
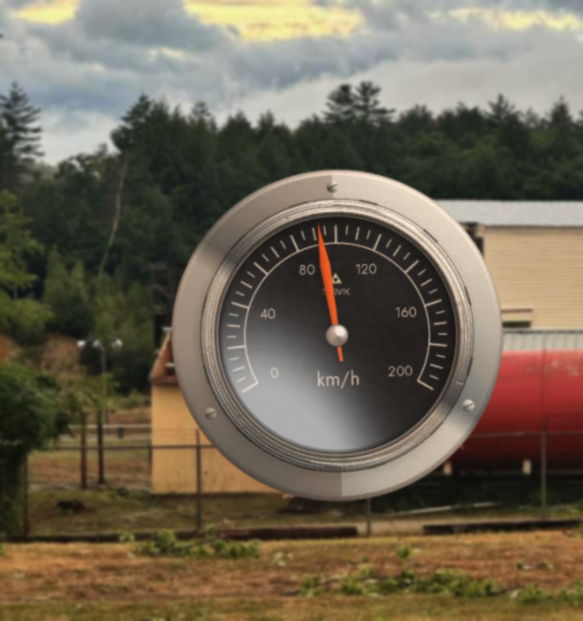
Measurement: 92.5 km/h
